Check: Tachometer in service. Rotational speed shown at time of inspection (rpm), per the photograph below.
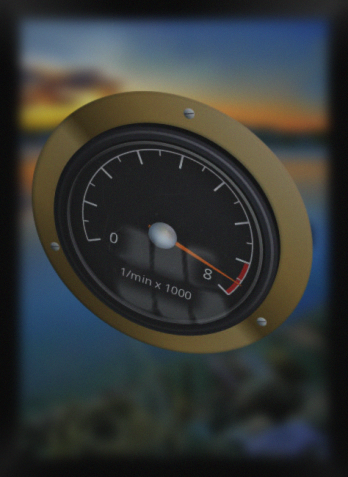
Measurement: 7500 rpm
